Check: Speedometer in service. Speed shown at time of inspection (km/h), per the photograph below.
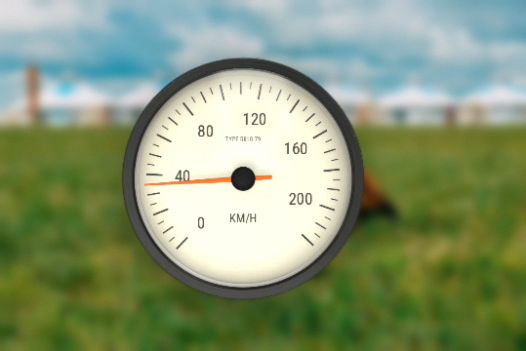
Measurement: 35 km/h
